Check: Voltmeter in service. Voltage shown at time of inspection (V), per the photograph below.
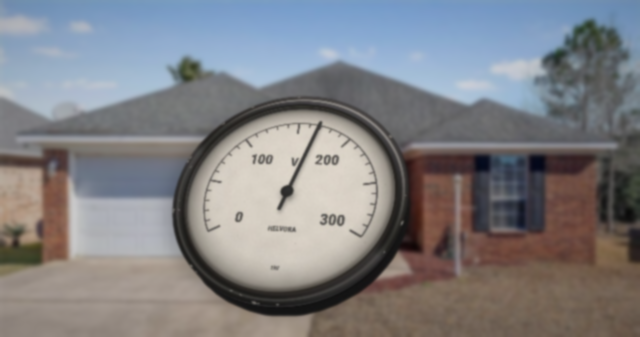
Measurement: 170 V
